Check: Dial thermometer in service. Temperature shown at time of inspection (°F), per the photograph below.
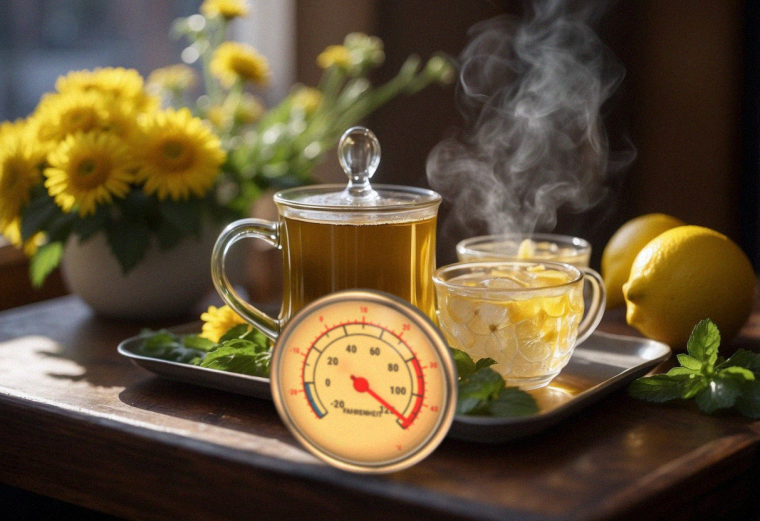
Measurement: 115 °F
